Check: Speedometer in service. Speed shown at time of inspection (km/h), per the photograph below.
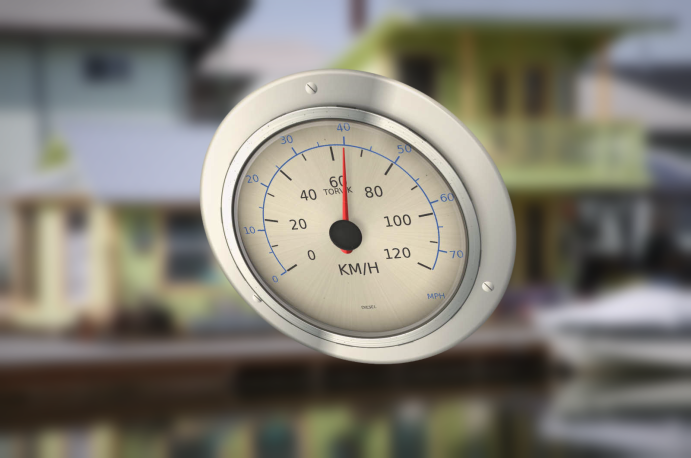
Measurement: 65 km/h
